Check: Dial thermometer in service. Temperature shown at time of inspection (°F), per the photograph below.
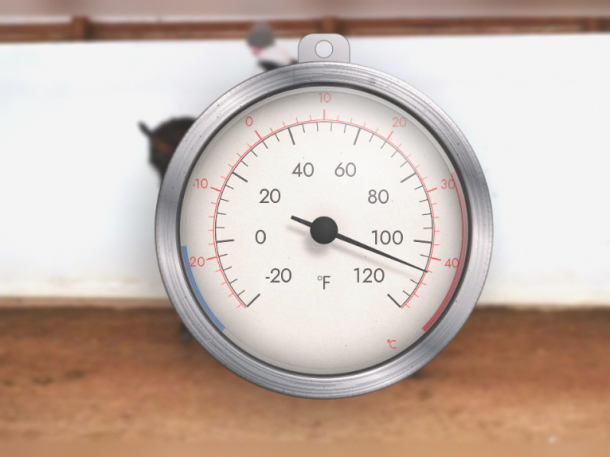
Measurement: 108 °F
